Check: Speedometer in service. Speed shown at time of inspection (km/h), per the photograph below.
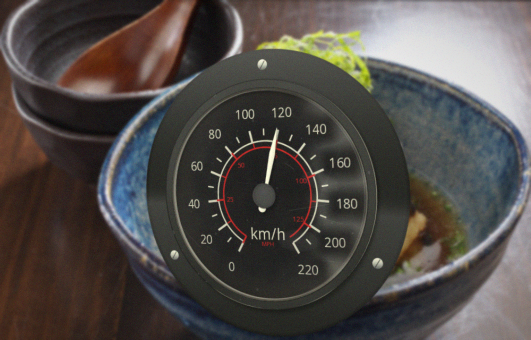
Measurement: 120 km/h
